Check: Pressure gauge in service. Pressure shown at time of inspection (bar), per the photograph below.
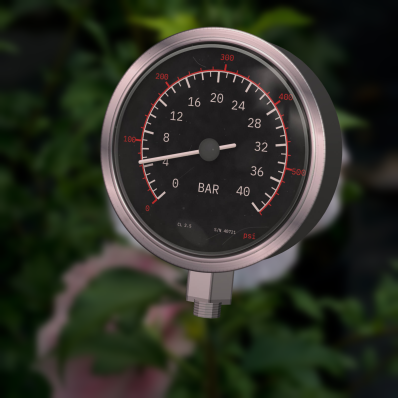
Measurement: 4.5 bar
